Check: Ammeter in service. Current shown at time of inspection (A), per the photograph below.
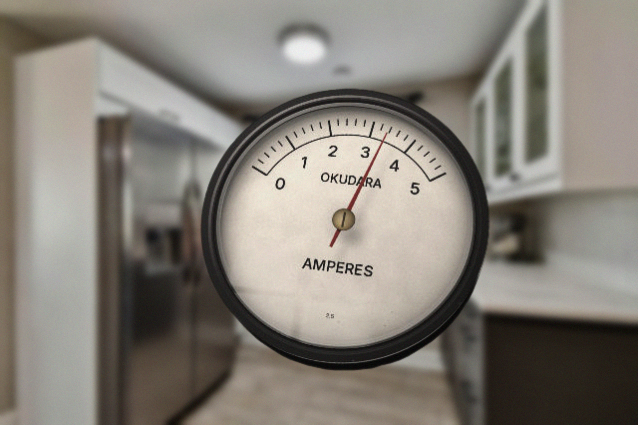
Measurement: 3.4 A
